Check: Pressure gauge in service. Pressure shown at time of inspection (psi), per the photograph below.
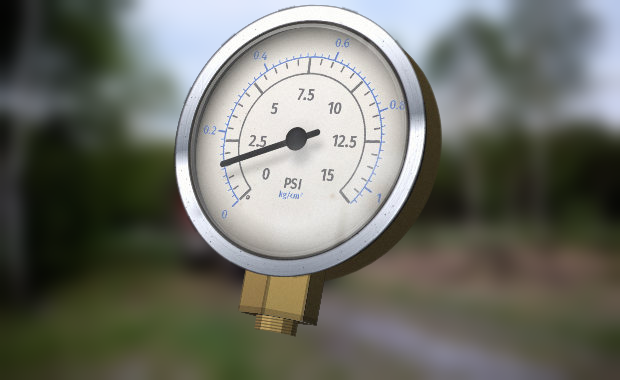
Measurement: 1.5 psi
